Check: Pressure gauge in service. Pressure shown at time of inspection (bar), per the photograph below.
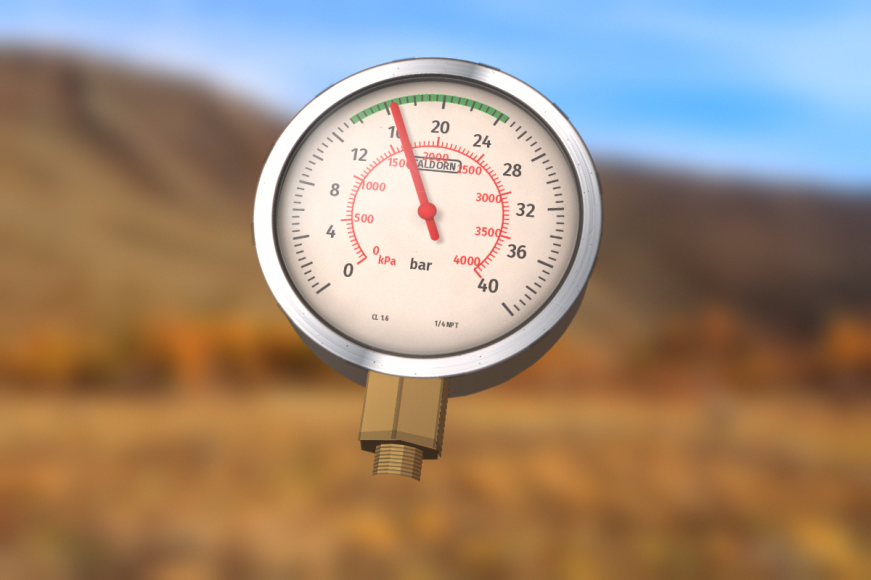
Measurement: 16.5 bar
